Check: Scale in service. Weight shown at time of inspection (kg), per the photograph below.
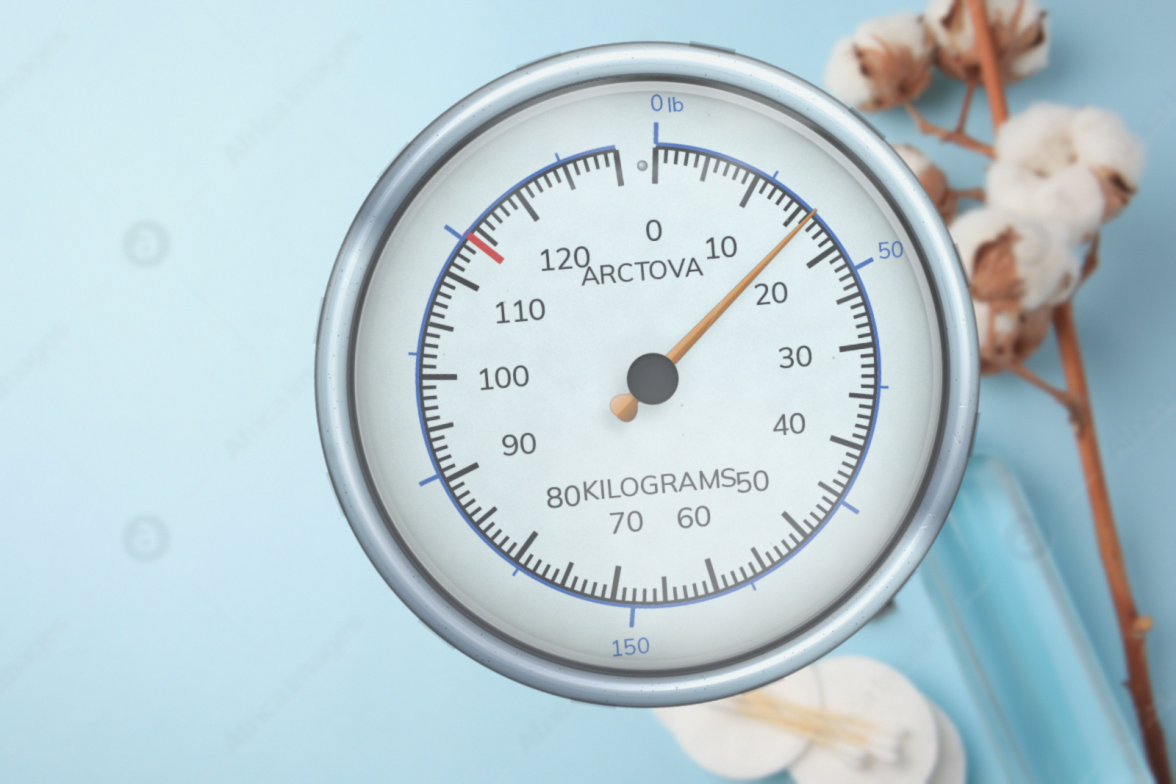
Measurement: 16 kg
